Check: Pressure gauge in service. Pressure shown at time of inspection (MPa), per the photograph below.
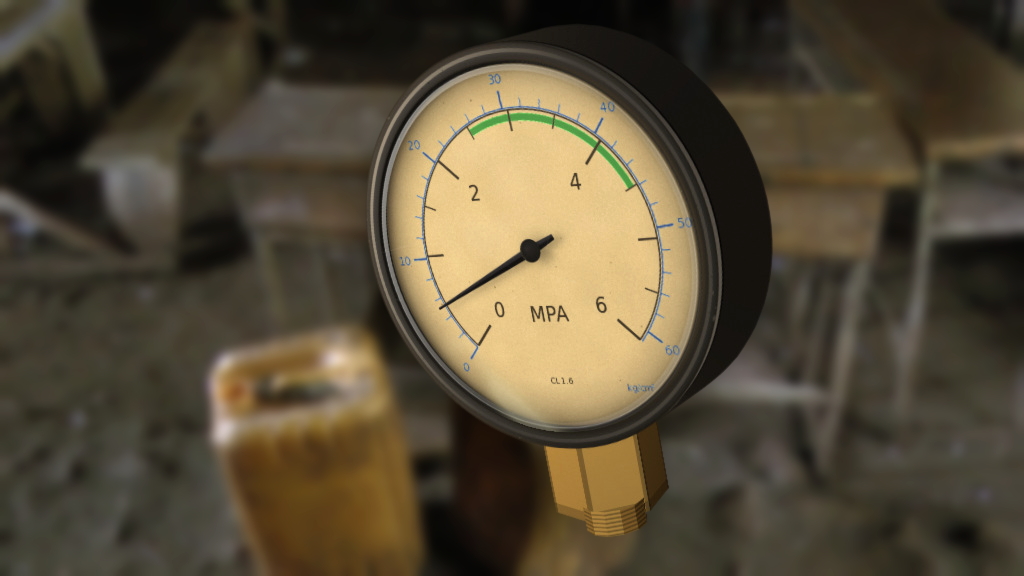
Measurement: 0.5 MPa
